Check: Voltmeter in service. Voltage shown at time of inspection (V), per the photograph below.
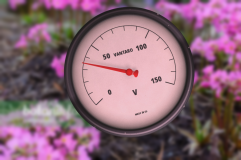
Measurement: 35 V
